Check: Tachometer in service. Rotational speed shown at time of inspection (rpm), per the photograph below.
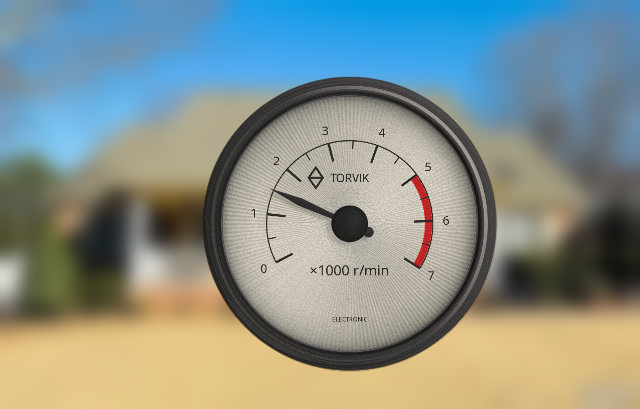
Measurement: 1500 rpm
